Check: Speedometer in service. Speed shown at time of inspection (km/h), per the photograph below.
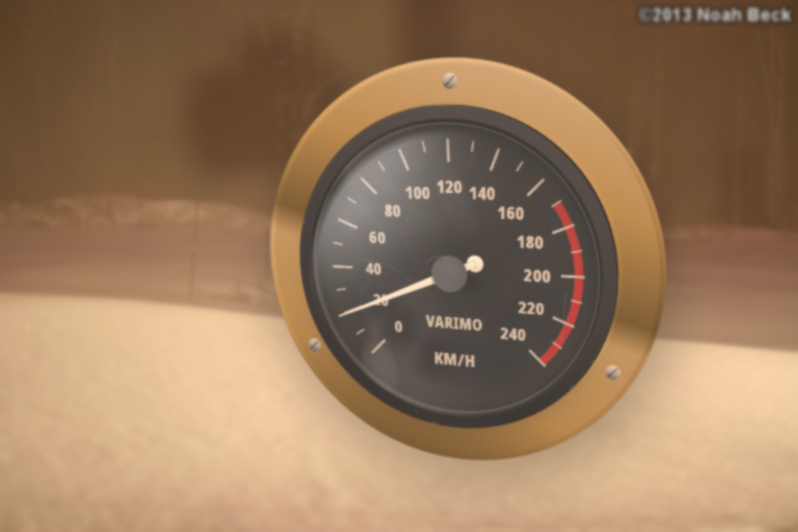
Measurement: 20 km/h
